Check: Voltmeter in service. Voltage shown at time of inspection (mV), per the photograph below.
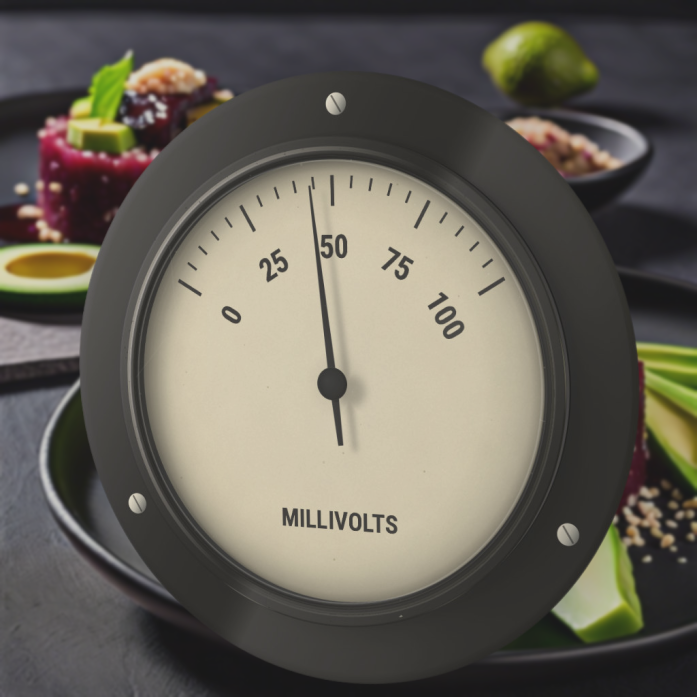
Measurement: 45 mV
